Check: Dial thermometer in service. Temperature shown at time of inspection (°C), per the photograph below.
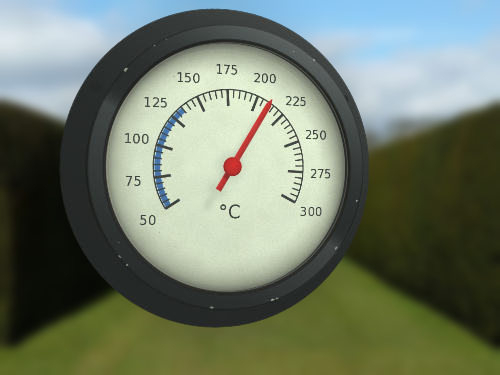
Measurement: 210 °C
